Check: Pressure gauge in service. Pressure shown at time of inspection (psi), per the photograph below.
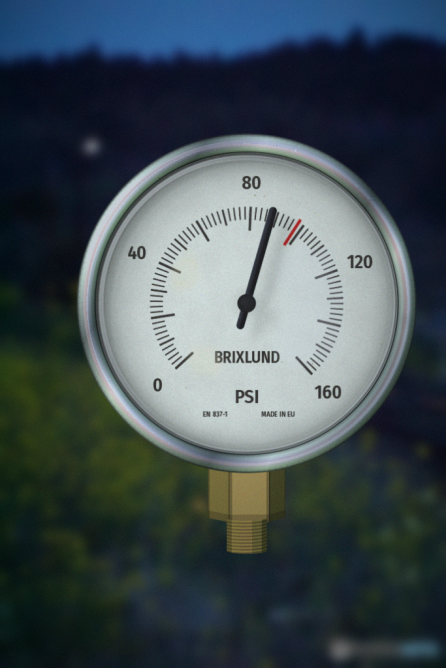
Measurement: 88 psi
